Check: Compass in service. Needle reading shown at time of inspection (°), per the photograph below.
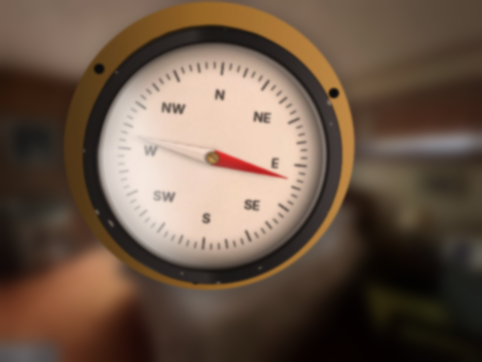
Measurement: 100 °
